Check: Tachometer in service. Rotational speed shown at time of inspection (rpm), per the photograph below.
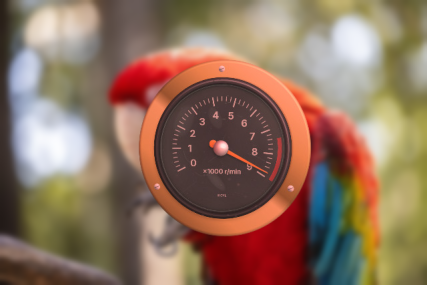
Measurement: 8800 rpm
